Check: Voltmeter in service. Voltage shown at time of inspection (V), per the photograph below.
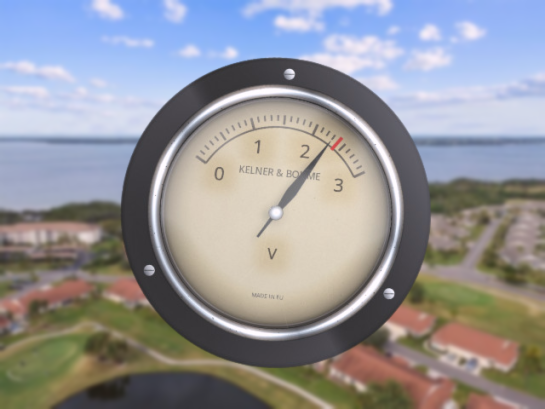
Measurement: 2.3 V
